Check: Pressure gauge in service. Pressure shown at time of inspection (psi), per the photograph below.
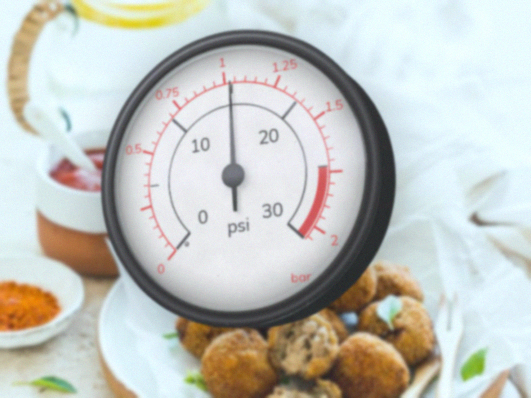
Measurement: 15 psi
